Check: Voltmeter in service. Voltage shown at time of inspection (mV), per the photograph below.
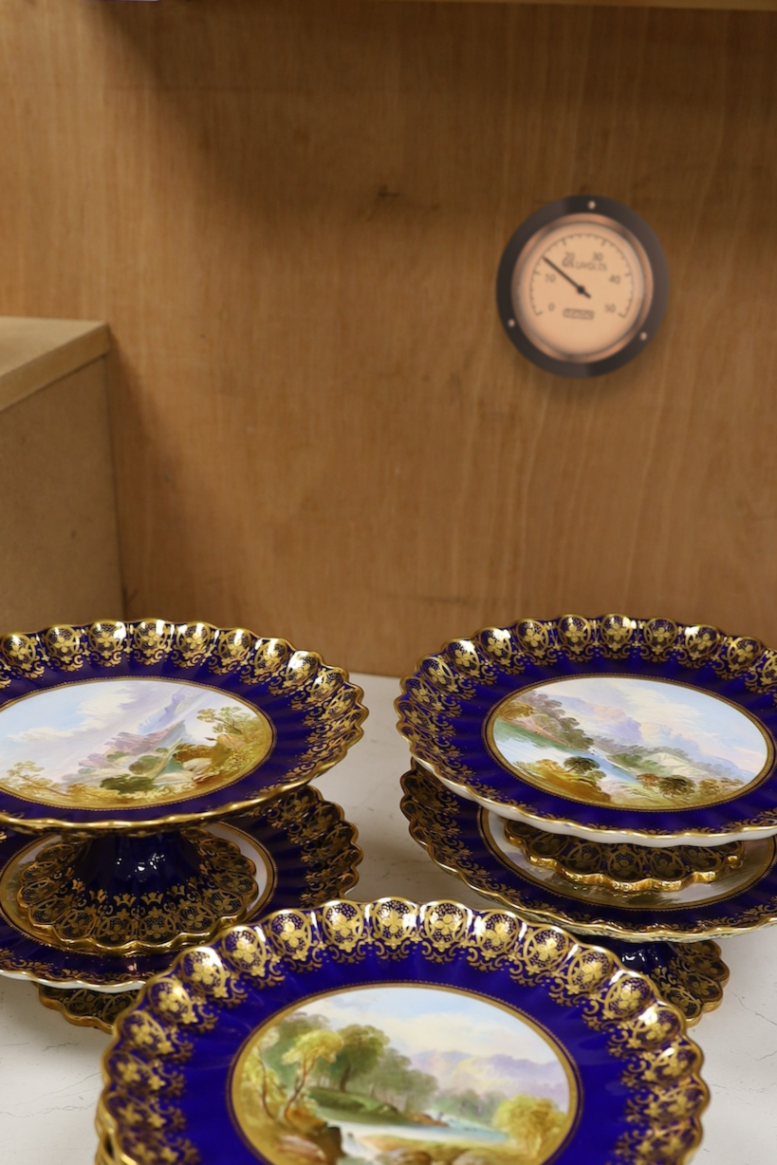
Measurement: 14 mV
